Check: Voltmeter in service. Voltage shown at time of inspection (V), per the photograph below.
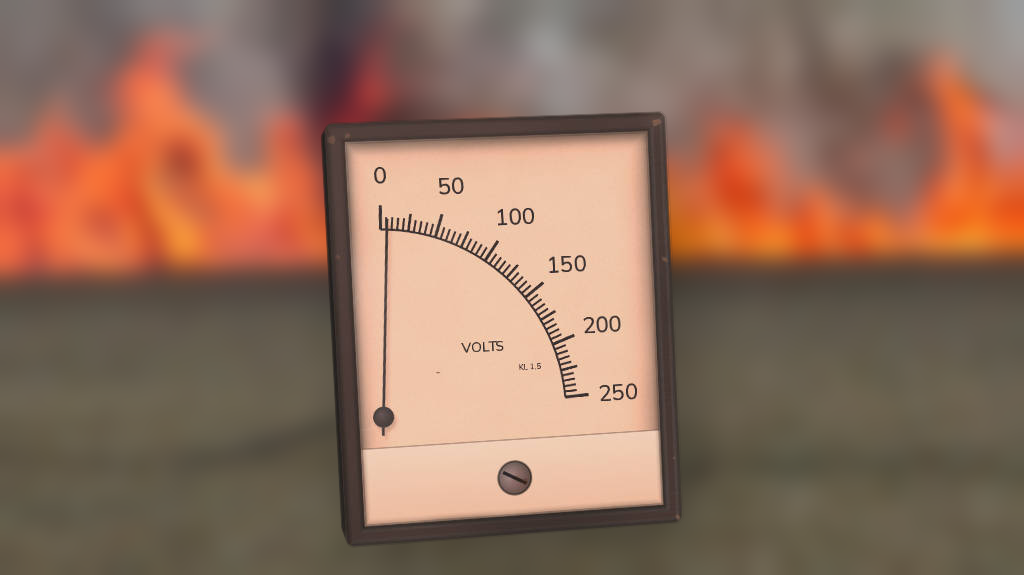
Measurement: 5 V
